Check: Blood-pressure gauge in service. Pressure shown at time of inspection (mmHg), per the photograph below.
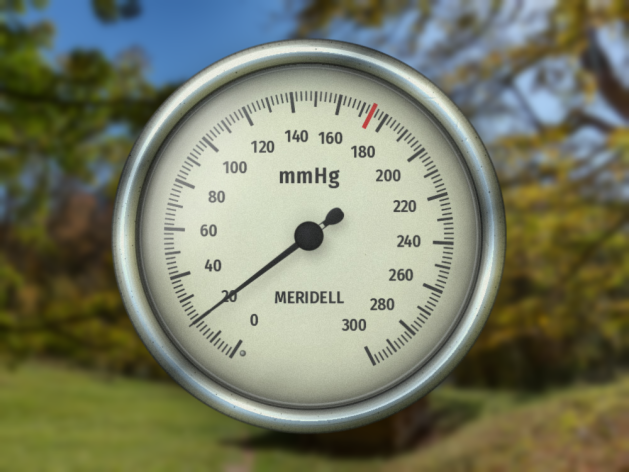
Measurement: 20 mmHg
